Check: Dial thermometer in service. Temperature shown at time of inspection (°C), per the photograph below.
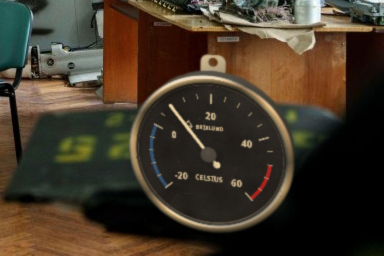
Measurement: 8 °C
